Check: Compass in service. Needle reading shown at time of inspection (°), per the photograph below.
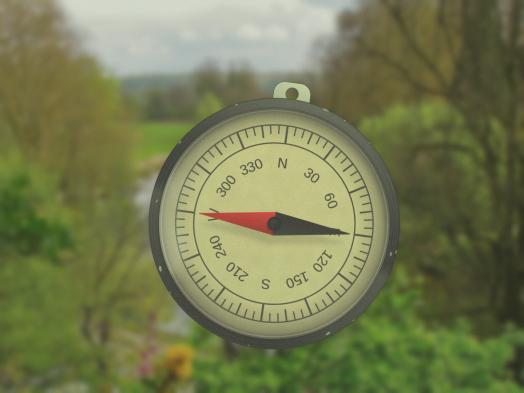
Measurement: 270 °
